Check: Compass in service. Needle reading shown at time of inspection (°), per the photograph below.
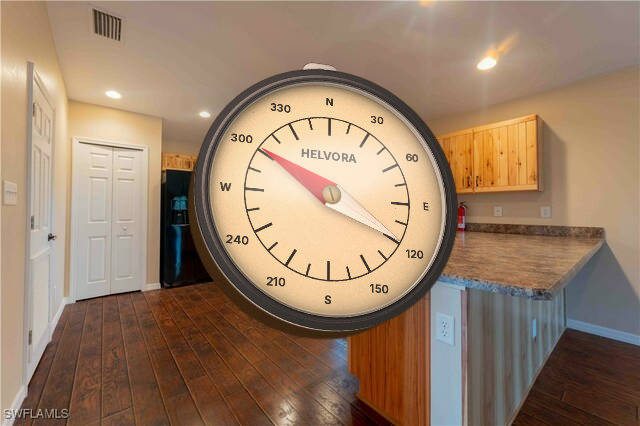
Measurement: 300 °
